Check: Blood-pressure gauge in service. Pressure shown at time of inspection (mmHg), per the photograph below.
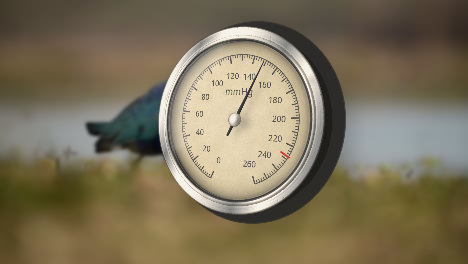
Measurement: 150 mmHg
